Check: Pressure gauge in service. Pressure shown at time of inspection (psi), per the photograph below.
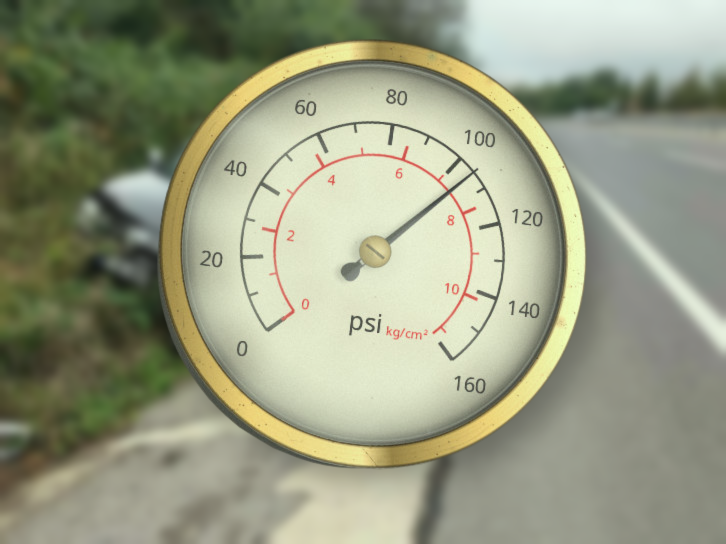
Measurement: 105 psi
